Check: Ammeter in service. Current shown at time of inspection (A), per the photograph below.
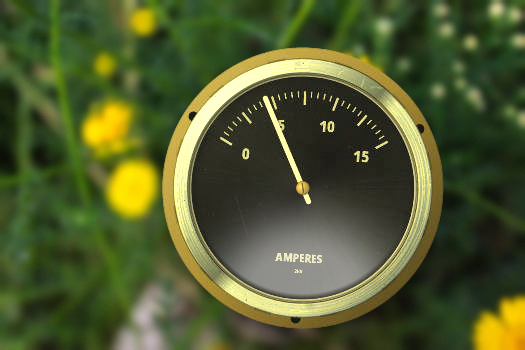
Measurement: 4.5 A
